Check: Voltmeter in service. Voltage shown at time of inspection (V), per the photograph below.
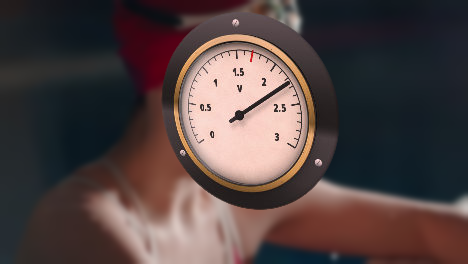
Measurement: 2.25 V
